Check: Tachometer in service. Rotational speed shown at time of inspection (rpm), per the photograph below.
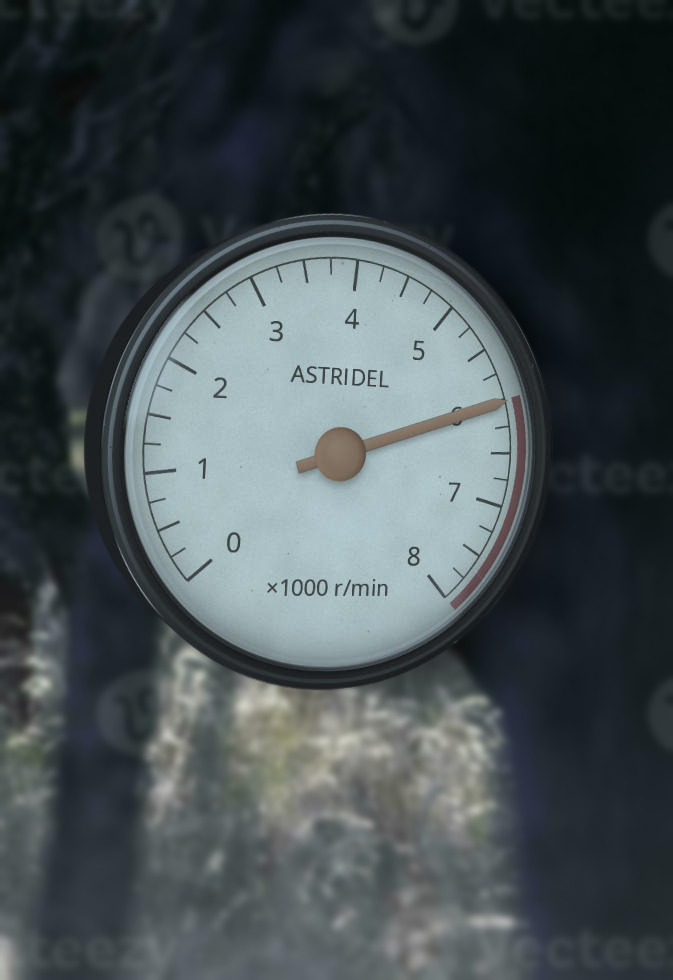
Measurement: 6000 rpm
